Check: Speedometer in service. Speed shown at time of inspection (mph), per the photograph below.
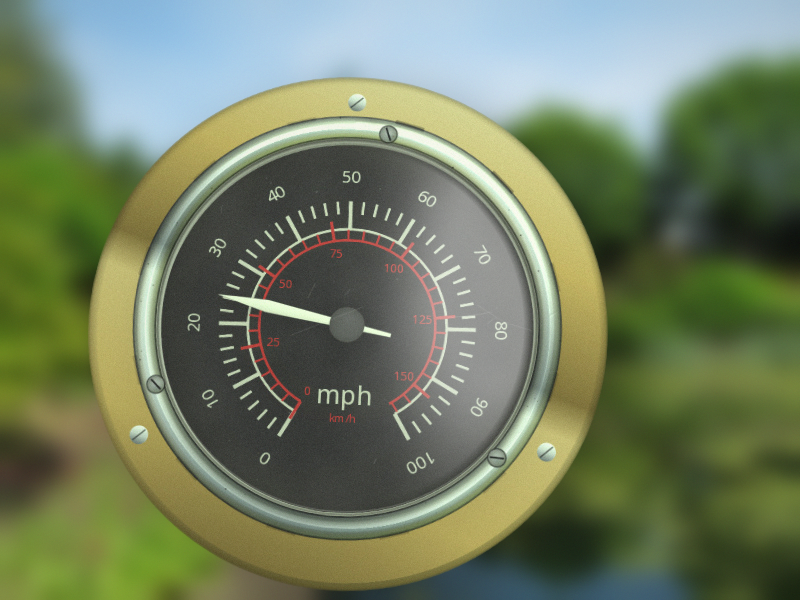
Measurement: 24 mph
